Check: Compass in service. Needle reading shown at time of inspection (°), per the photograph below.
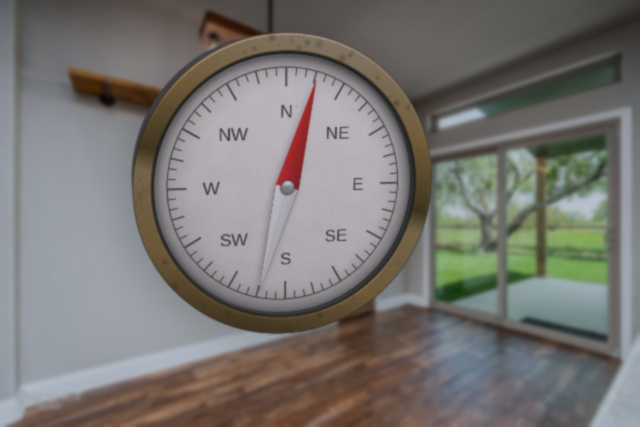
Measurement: 15 °
